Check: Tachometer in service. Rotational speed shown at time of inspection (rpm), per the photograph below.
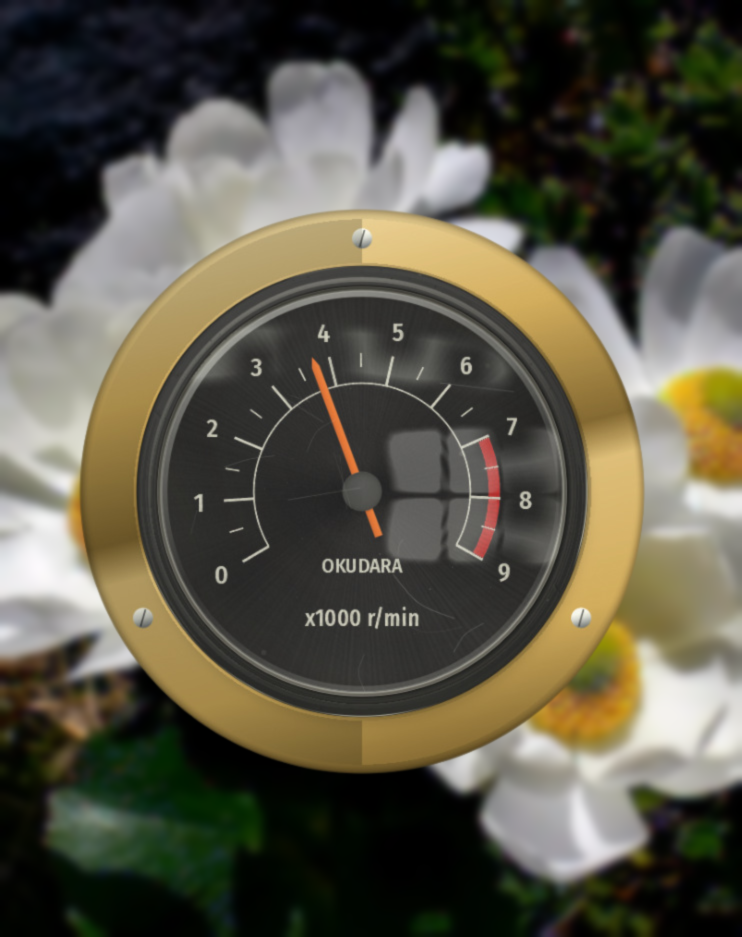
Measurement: 3750 rpm
